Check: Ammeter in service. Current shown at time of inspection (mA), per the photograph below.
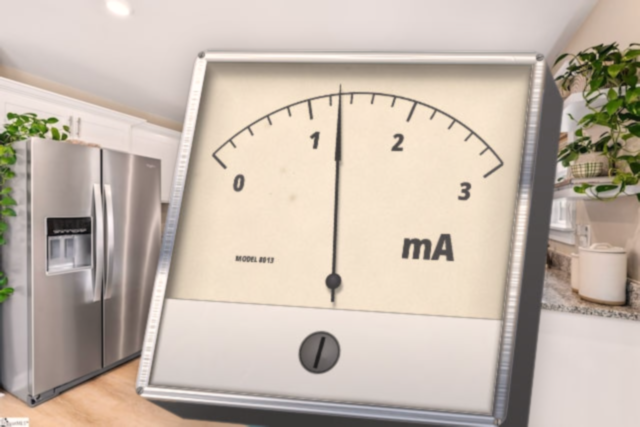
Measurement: 1.3 mA
